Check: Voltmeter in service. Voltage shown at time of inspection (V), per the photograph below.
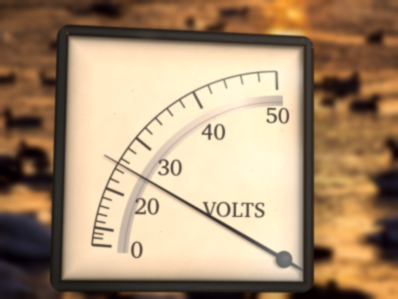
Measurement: 25 V
